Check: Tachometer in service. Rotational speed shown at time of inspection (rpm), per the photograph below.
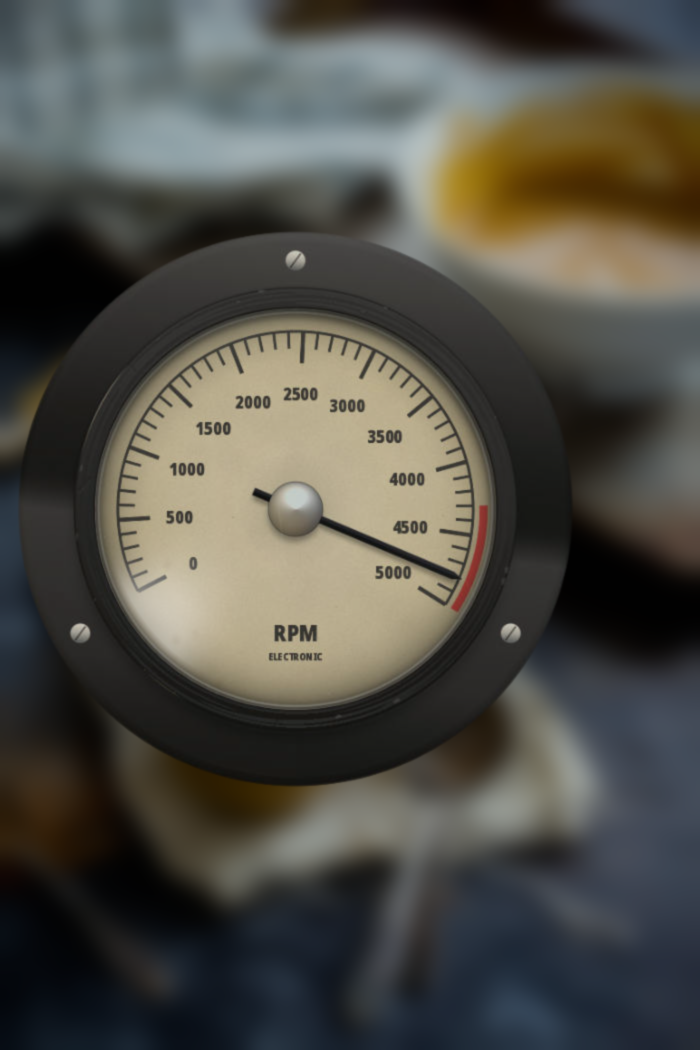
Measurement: 4800 rpm
